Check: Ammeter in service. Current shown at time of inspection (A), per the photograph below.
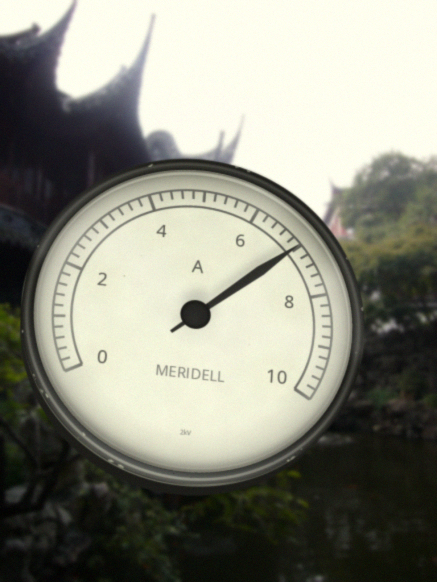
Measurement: 7 A
